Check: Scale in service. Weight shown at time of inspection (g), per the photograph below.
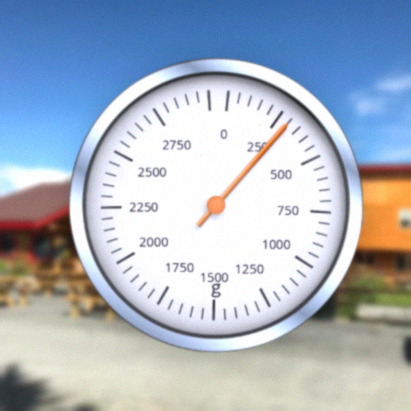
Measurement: 300 g
